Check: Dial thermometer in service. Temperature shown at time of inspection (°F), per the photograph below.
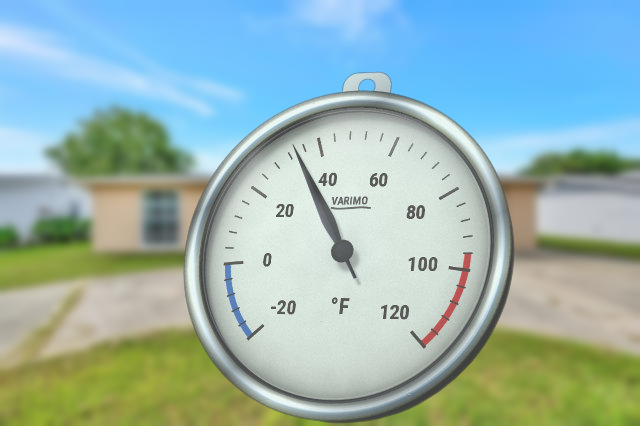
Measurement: 34 °F
